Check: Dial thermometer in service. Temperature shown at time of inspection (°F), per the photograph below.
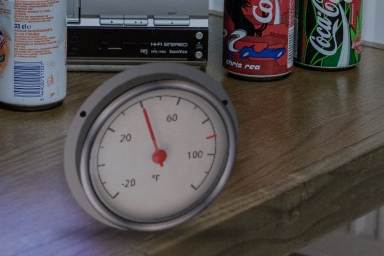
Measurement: 40 °F
